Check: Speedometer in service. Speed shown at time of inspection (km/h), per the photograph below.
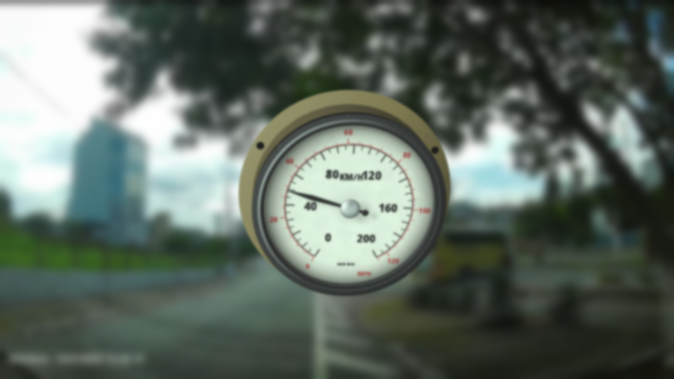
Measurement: 50 km/h
